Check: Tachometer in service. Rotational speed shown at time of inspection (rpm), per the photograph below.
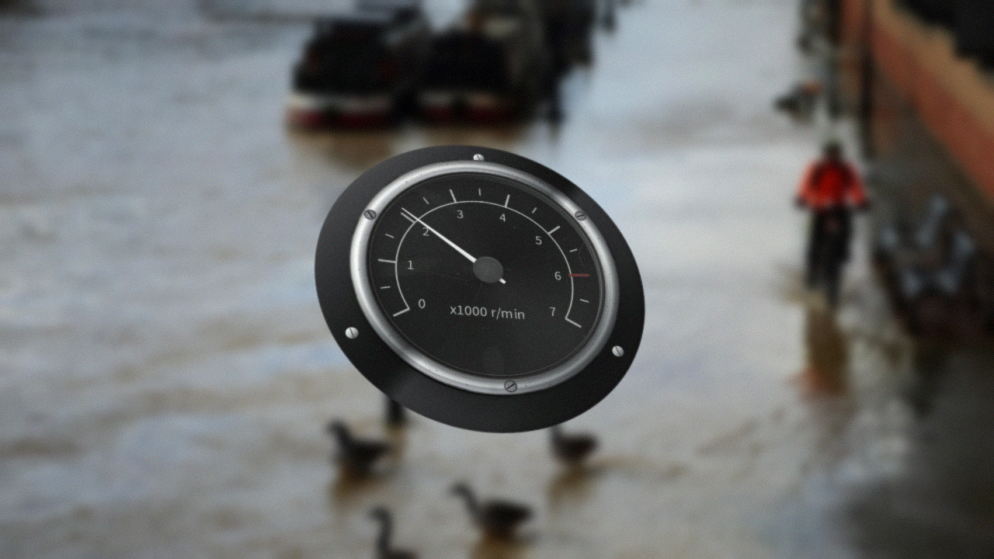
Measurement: 2000 rpm
